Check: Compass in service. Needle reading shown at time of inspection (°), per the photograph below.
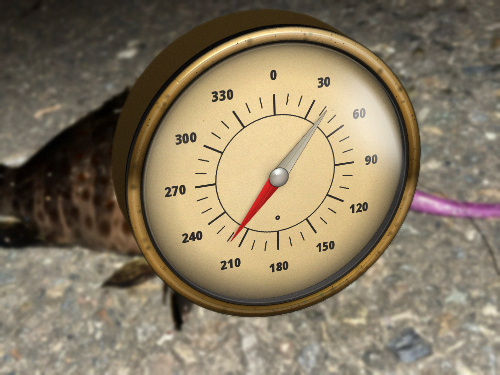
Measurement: 220 °
